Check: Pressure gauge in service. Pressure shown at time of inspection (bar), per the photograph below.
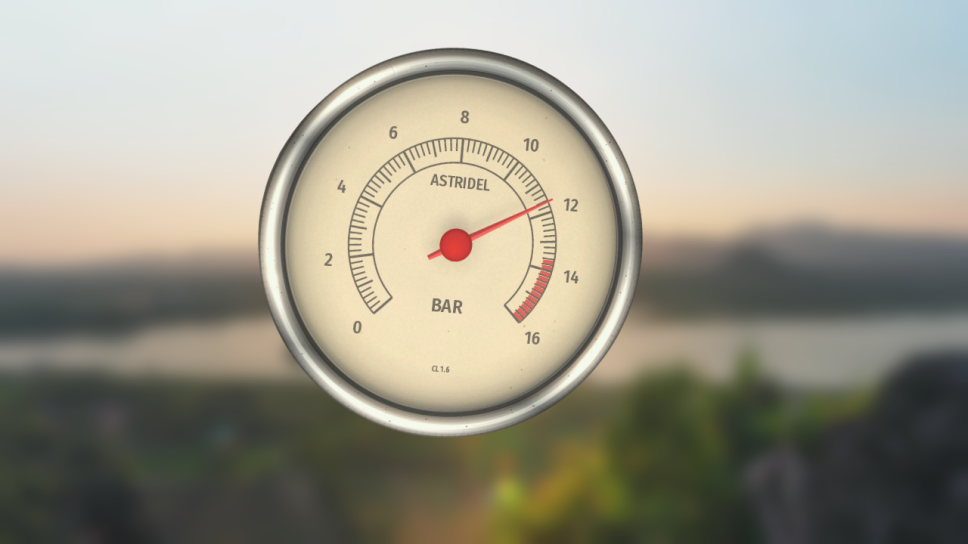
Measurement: 11.6 bar
